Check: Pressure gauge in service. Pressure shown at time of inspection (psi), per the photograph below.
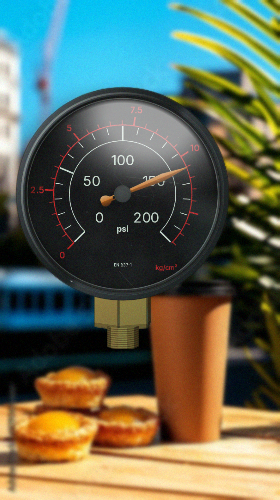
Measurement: 150 psi
